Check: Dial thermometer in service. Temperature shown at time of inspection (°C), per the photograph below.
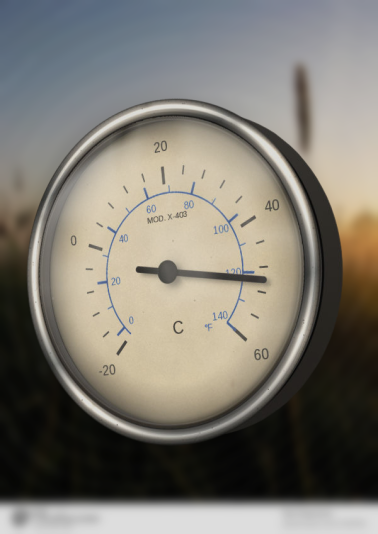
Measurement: 50 °C
